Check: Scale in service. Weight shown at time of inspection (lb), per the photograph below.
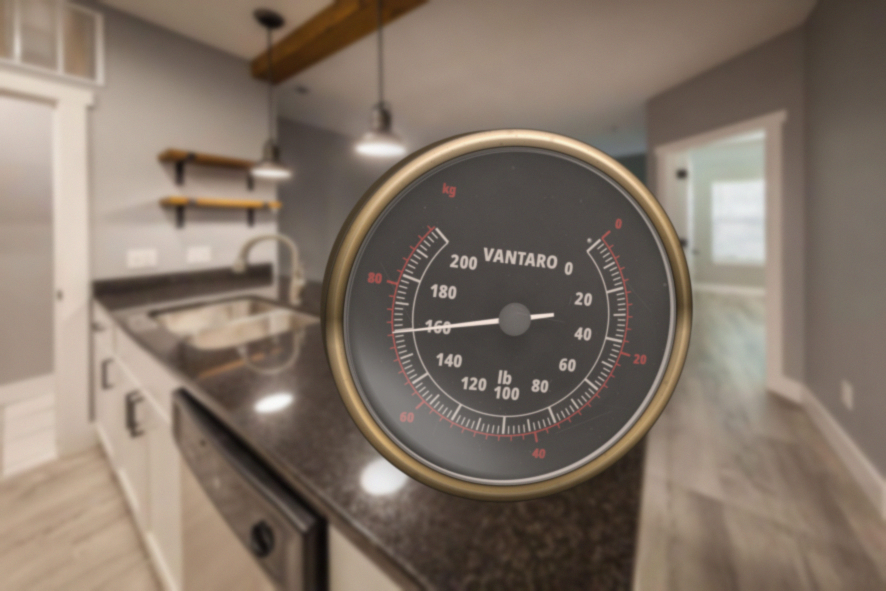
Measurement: 160 lb
